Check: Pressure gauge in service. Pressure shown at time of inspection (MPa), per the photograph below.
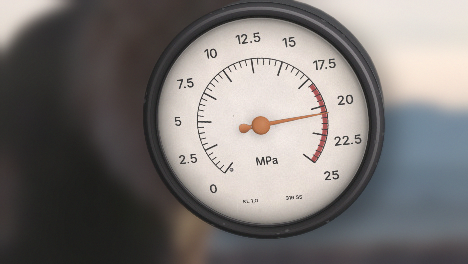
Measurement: 20.5 MPa
